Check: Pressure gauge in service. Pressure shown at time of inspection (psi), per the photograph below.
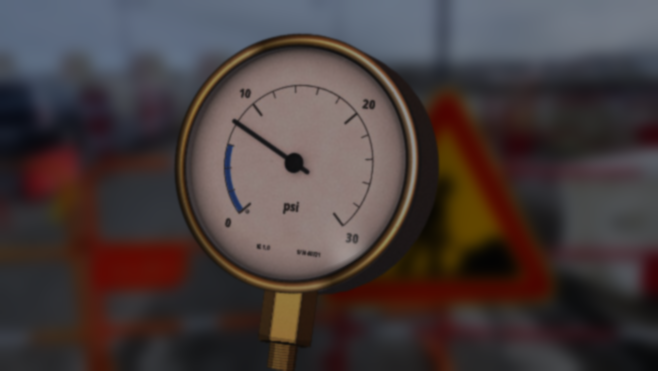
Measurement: 8 psi
